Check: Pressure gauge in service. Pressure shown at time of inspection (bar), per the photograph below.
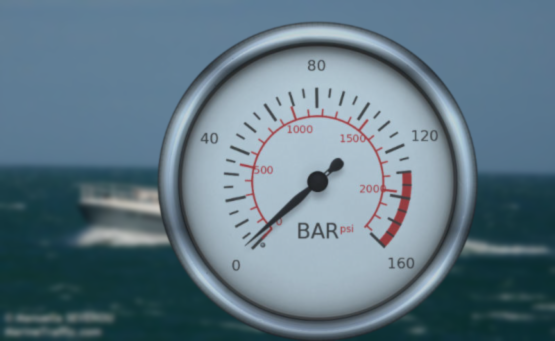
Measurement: 2.5 bar
